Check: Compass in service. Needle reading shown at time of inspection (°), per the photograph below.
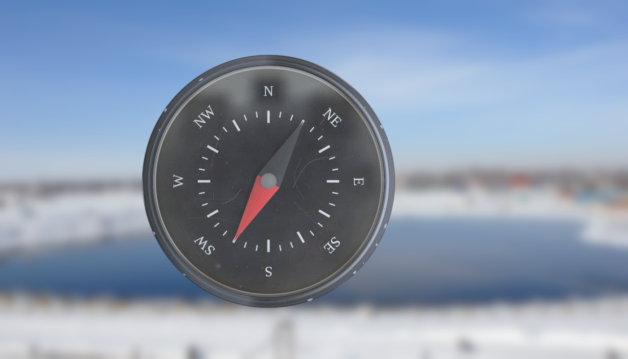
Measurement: 210 °
